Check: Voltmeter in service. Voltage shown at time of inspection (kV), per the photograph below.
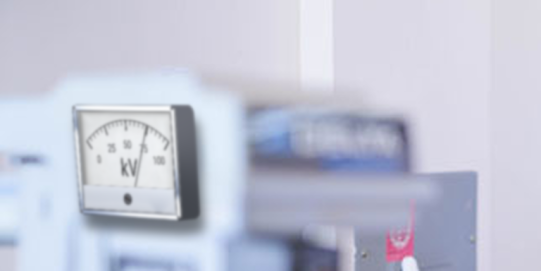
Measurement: 75 kV
